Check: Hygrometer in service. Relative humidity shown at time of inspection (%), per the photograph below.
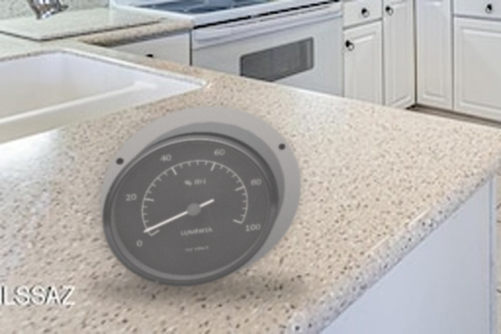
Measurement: 4 %
